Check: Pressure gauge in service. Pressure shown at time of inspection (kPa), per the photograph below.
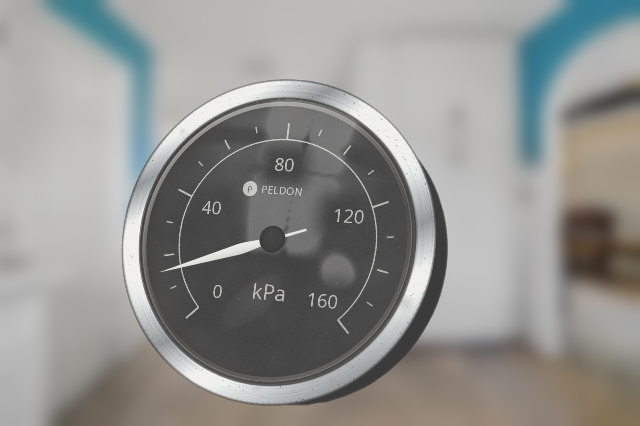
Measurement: 15 kPa
